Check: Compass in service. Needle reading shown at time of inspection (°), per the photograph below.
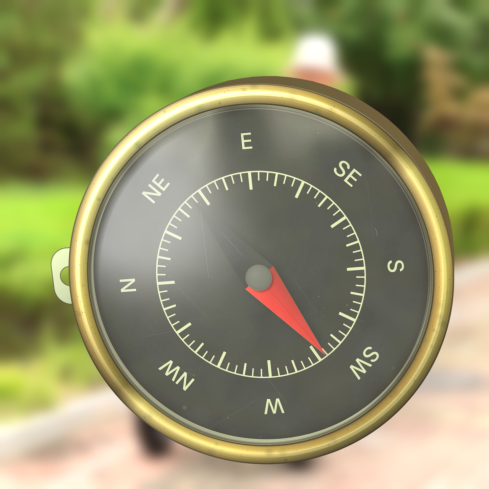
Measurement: 235 °
